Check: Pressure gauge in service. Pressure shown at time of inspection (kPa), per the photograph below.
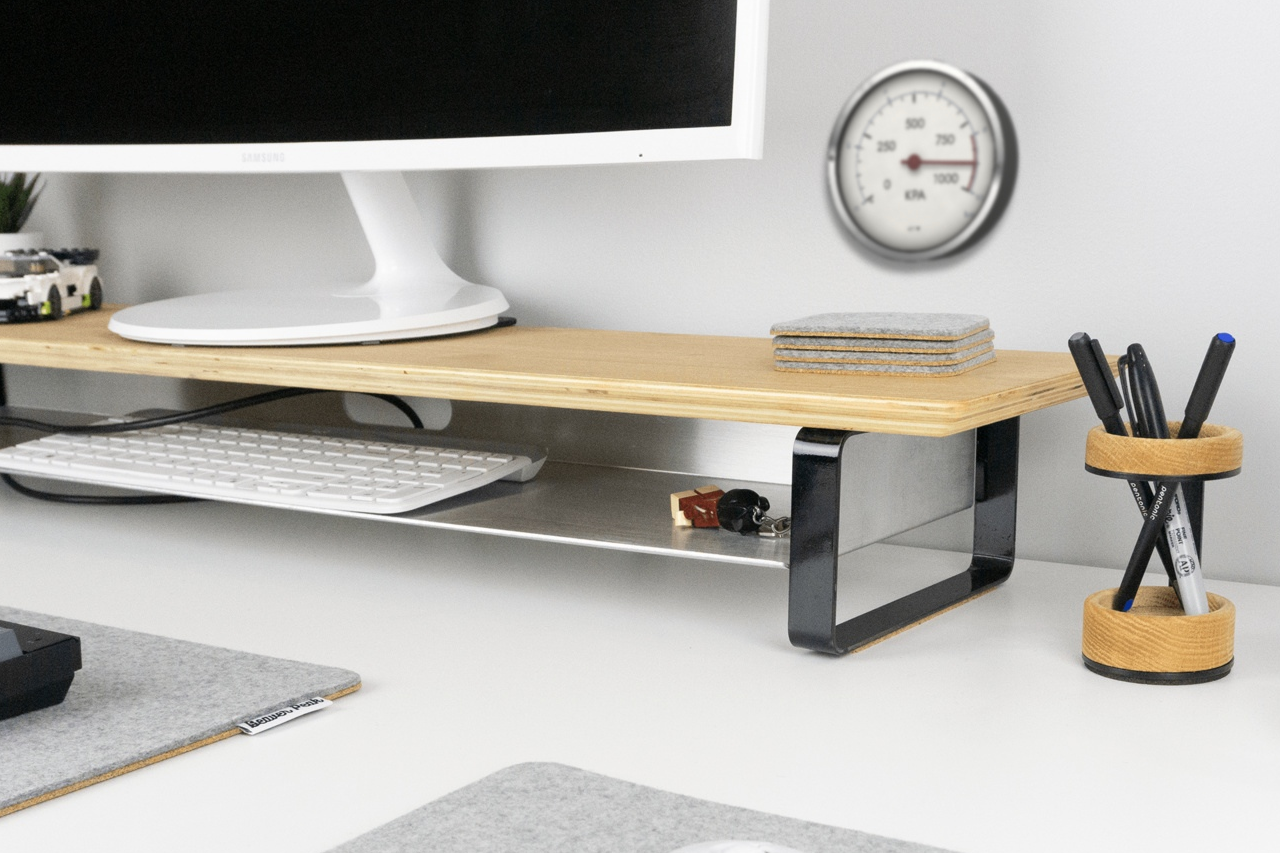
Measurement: 900 kPa
